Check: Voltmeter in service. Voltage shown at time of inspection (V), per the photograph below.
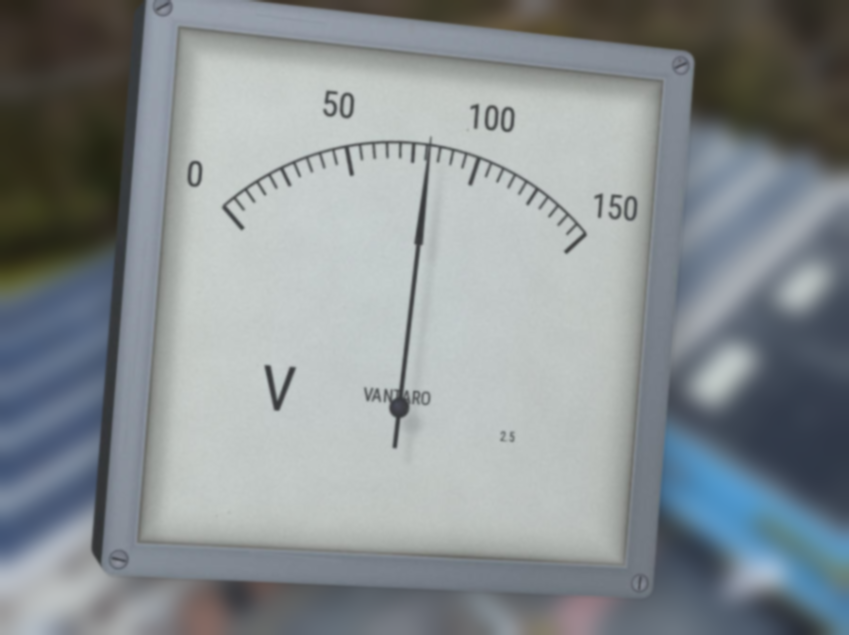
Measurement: 80 V
